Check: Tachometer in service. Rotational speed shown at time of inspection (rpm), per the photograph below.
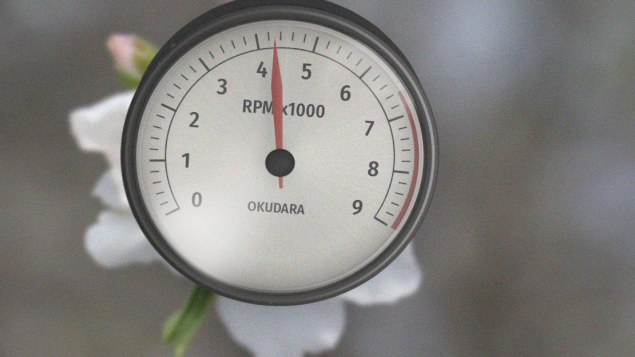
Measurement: 4300 rpm
